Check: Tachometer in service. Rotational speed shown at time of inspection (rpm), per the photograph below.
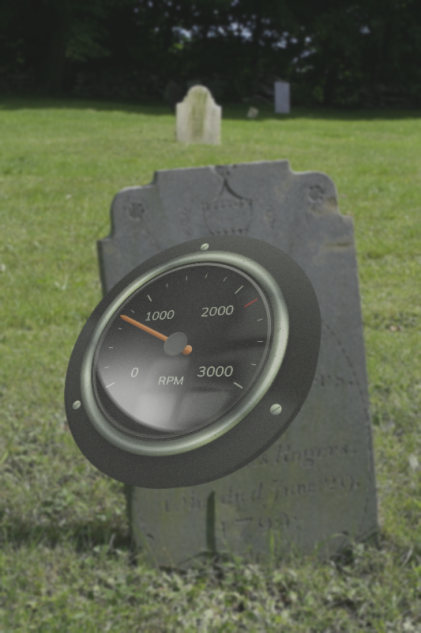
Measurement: 700 rpm
